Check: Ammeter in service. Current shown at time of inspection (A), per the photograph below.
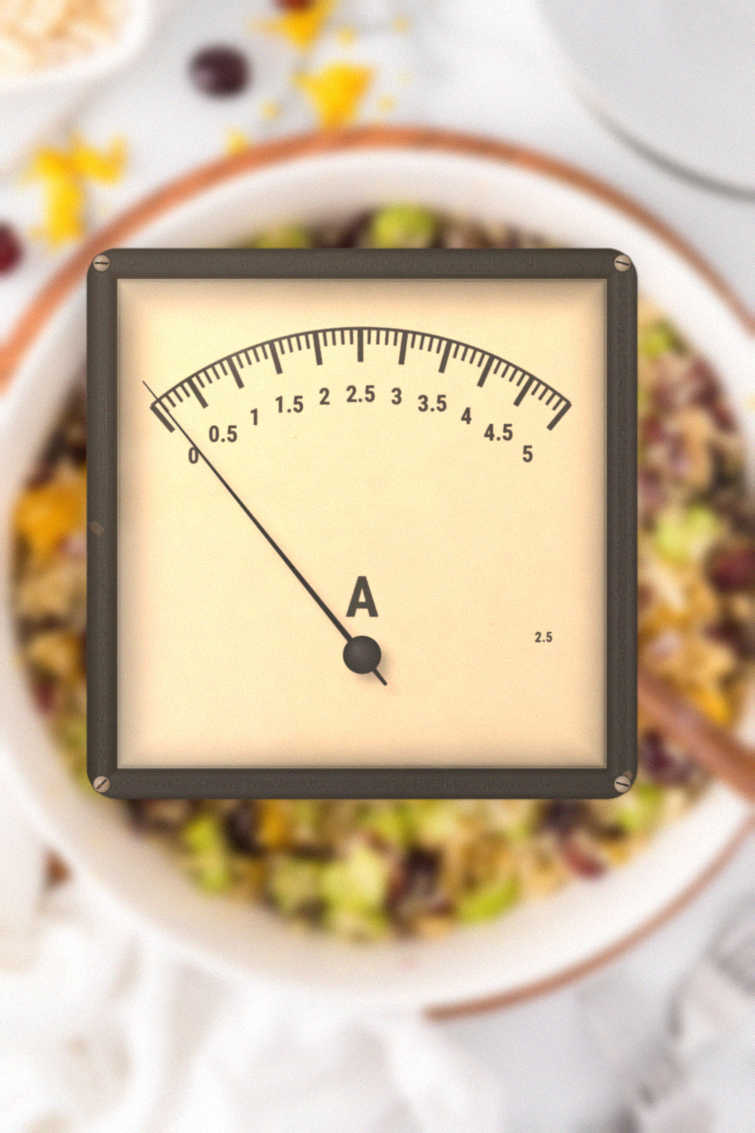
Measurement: 0.1 A
